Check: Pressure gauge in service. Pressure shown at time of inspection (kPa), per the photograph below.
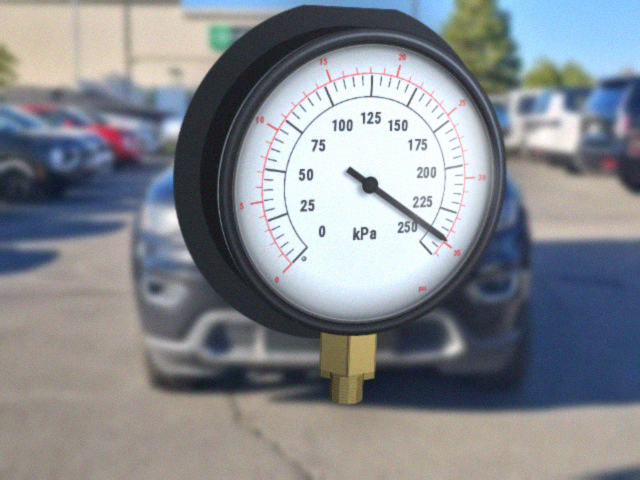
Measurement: 240 kPa
